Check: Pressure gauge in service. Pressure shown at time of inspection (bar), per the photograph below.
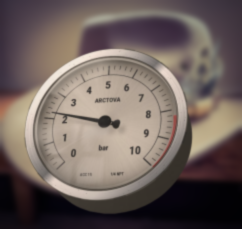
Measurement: 2.2 bar
